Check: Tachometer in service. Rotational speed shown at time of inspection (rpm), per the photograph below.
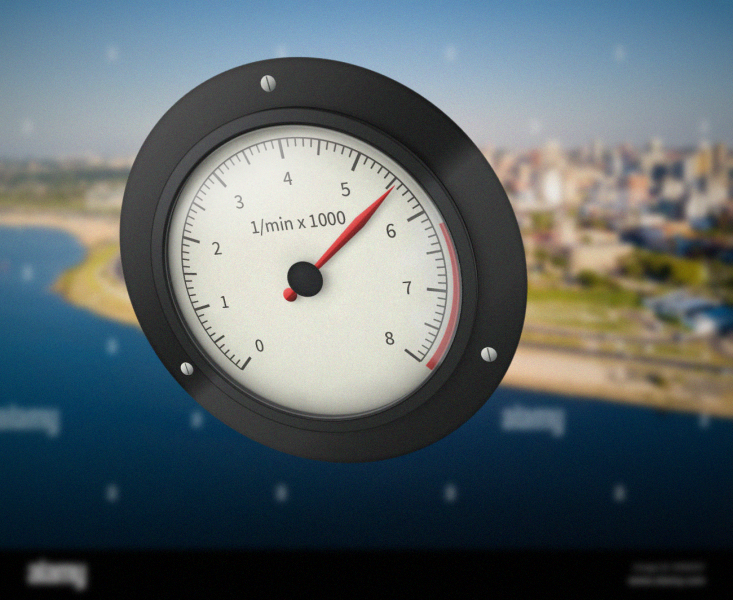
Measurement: 5550 rpm
